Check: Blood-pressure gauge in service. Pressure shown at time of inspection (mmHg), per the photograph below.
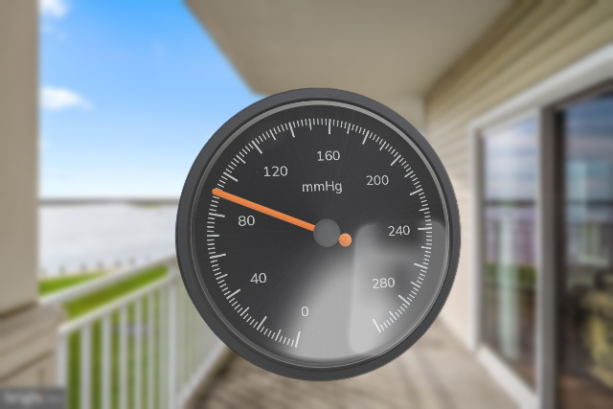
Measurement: 90 mmHg
